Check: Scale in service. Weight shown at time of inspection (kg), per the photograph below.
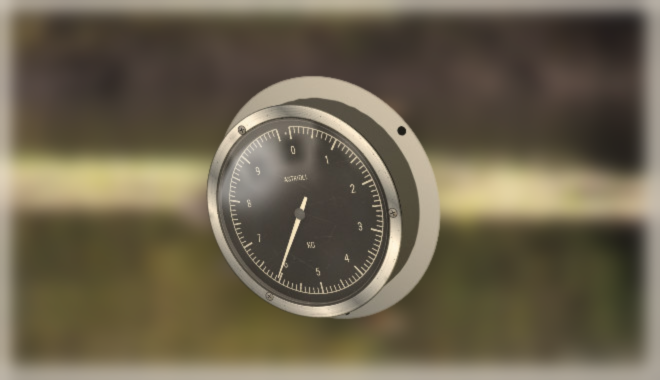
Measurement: 6 kg
